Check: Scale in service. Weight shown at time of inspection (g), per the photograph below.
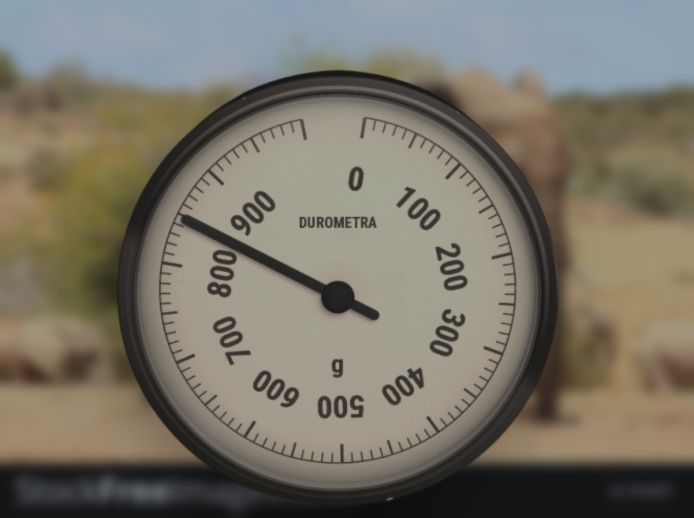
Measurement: 850 g
